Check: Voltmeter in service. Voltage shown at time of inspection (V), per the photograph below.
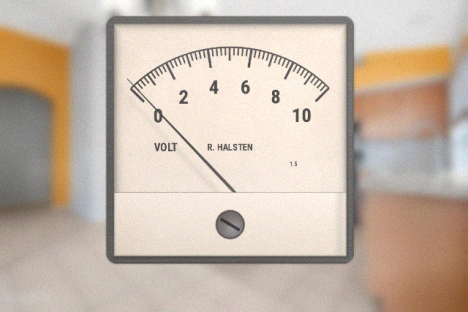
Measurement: 0.2 V
